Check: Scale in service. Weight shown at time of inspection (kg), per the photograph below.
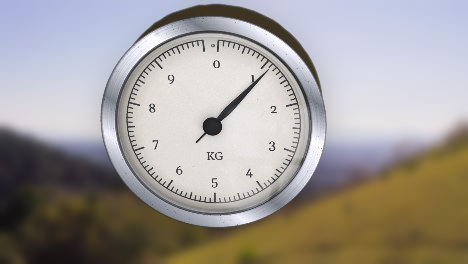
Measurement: 1.1 kg
